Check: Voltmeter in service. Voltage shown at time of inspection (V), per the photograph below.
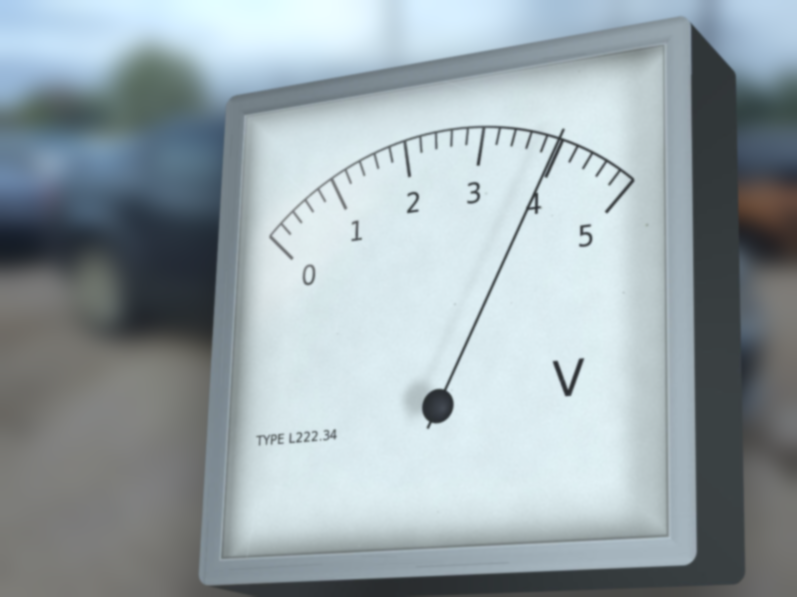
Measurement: 4 V
